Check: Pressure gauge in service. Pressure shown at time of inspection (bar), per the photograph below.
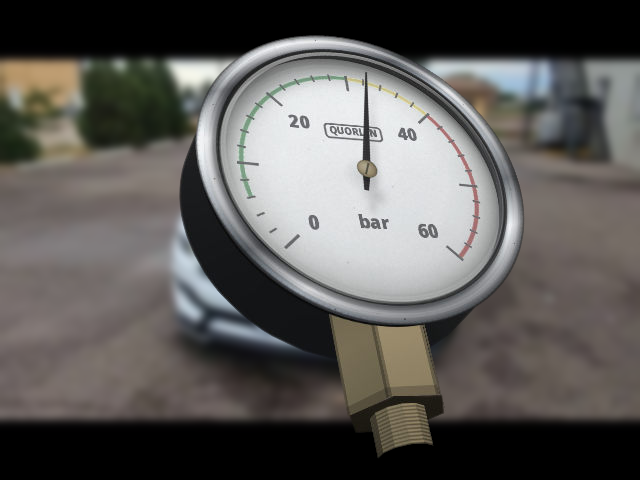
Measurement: 32 bar
